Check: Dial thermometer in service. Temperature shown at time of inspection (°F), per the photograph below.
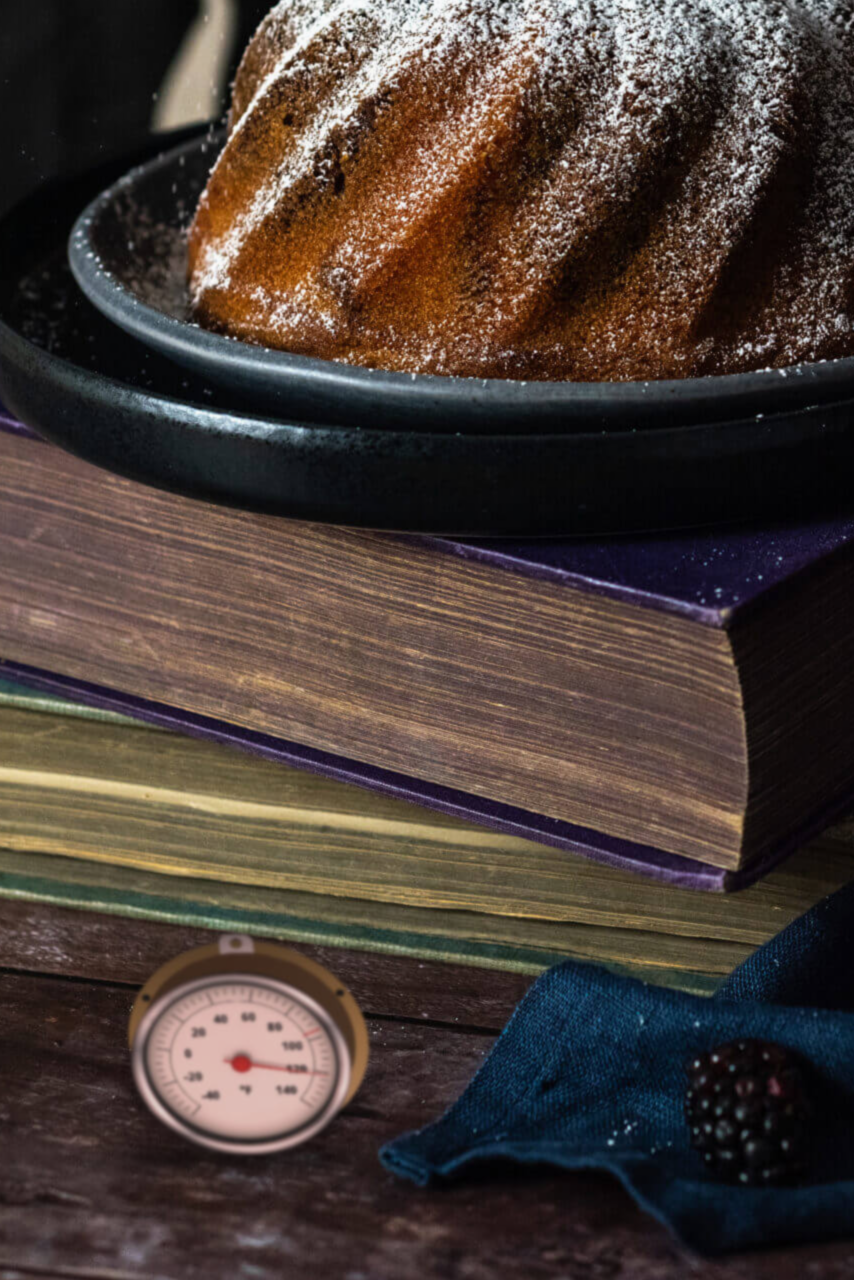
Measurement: 120 °F
